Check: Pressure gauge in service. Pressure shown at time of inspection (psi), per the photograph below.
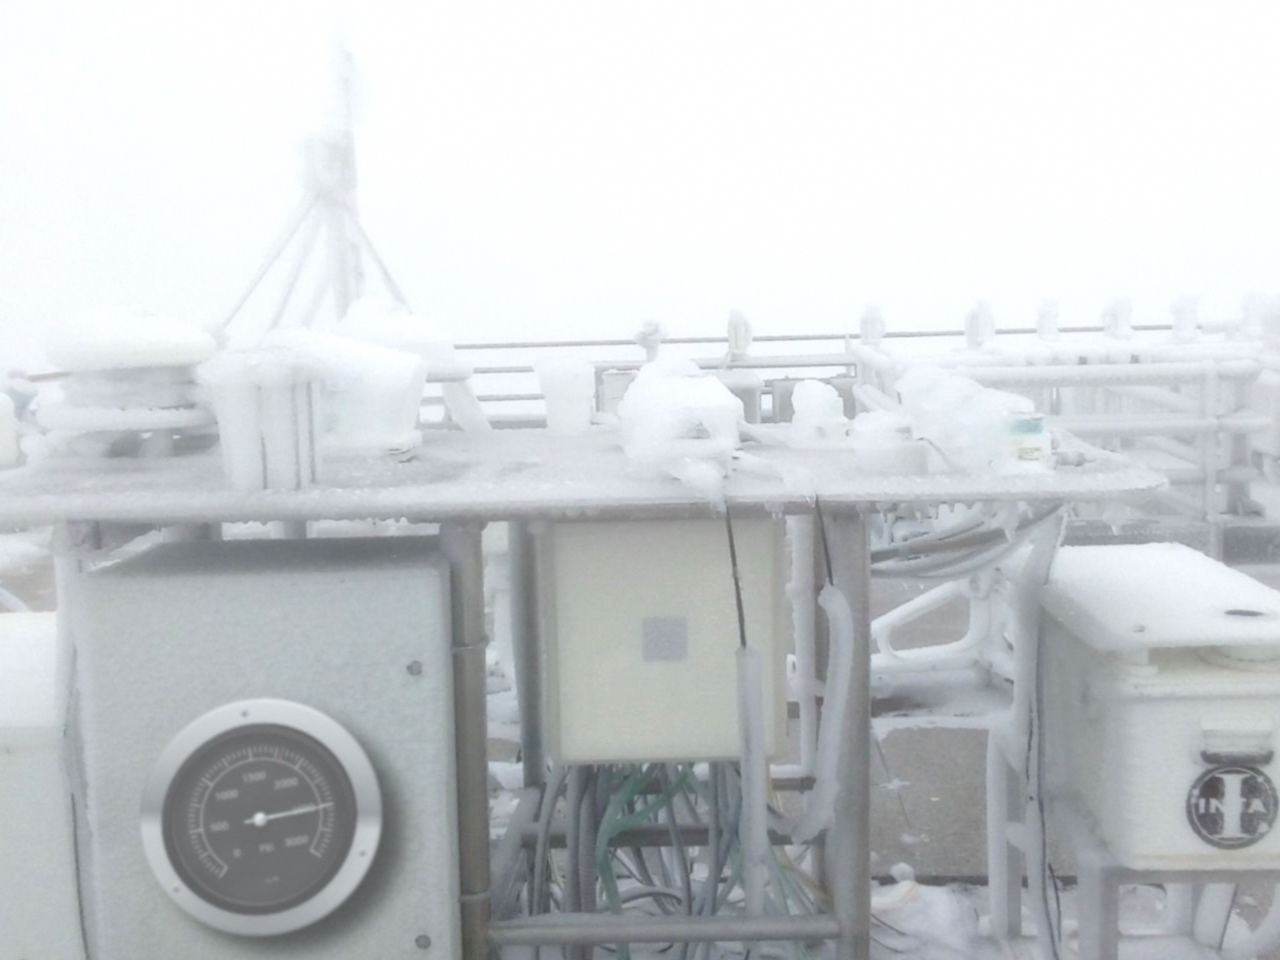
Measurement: 2500 psi
